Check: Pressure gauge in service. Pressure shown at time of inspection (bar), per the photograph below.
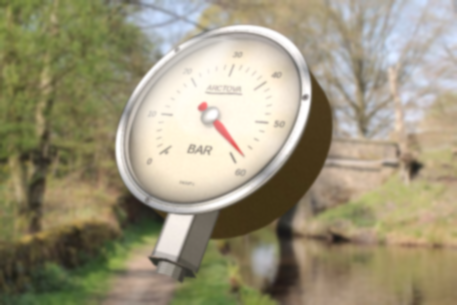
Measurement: 58 bar
